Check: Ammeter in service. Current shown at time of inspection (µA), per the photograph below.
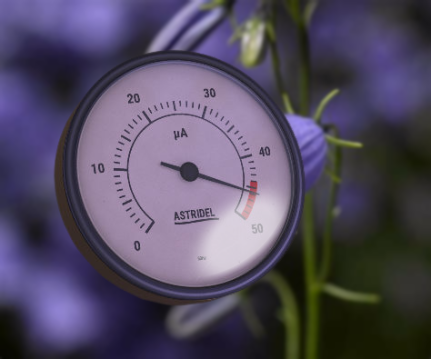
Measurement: 46 µA
